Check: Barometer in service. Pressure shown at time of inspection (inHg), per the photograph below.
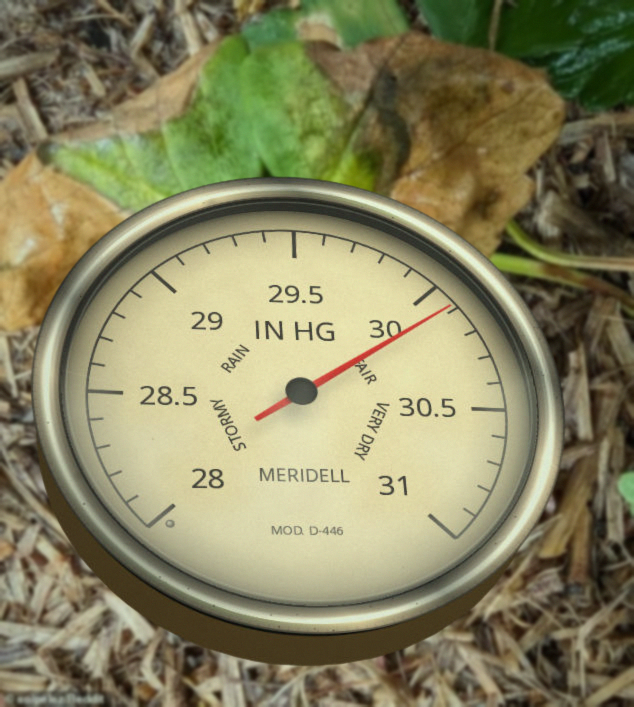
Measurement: 30.1 inHg
